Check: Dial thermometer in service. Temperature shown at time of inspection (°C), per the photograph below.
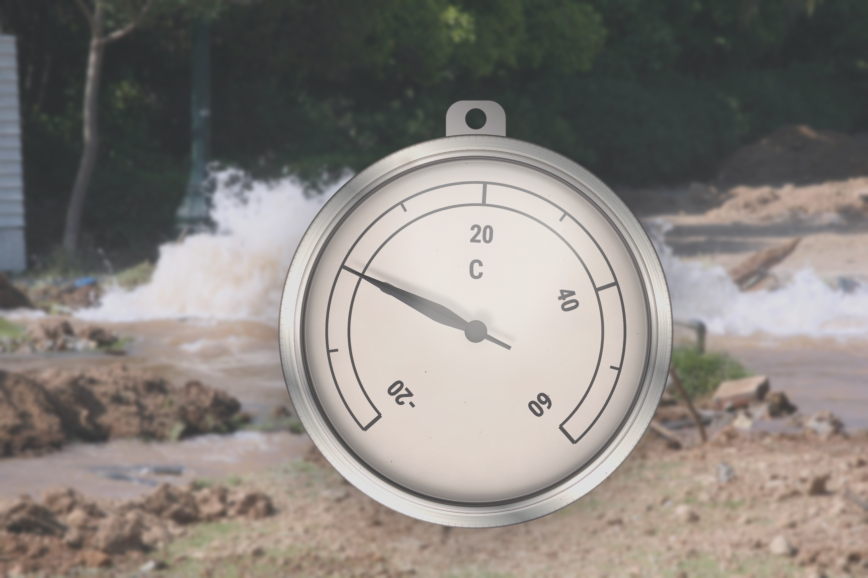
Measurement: 0 °C
